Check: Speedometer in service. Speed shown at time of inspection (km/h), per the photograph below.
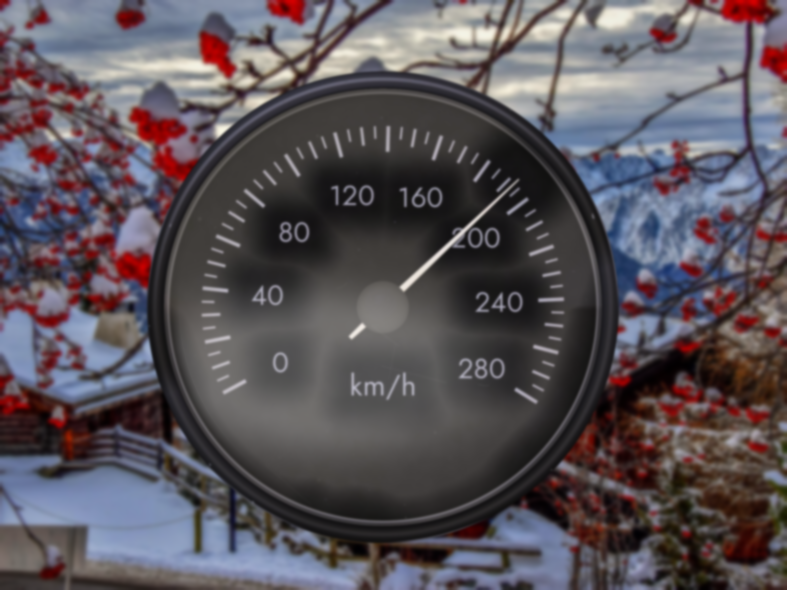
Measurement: 192.5 km/h
